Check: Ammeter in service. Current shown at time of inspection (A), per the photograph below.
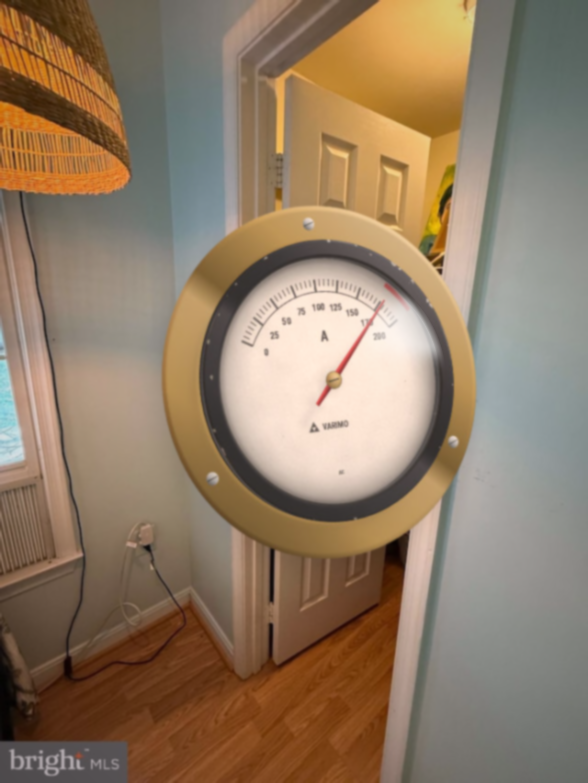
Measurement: 175 A
